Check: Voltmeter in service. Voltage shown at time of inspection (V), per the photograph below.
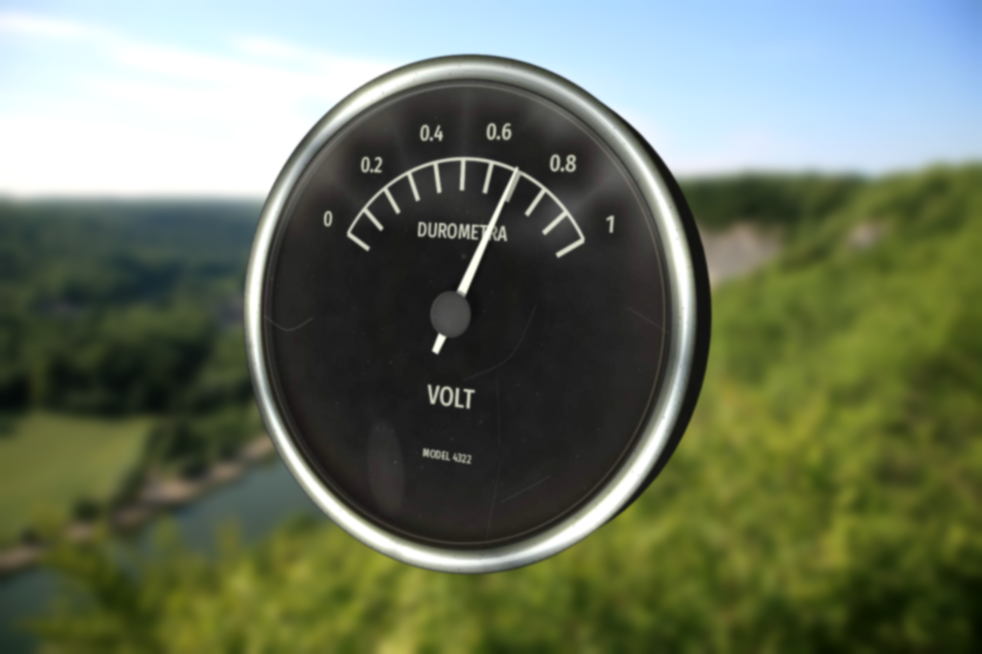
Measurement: 0.7 V
